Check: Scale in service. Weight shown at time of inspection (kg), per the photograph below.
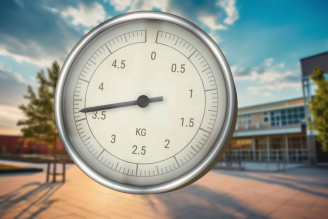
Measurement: 3.6 kg
